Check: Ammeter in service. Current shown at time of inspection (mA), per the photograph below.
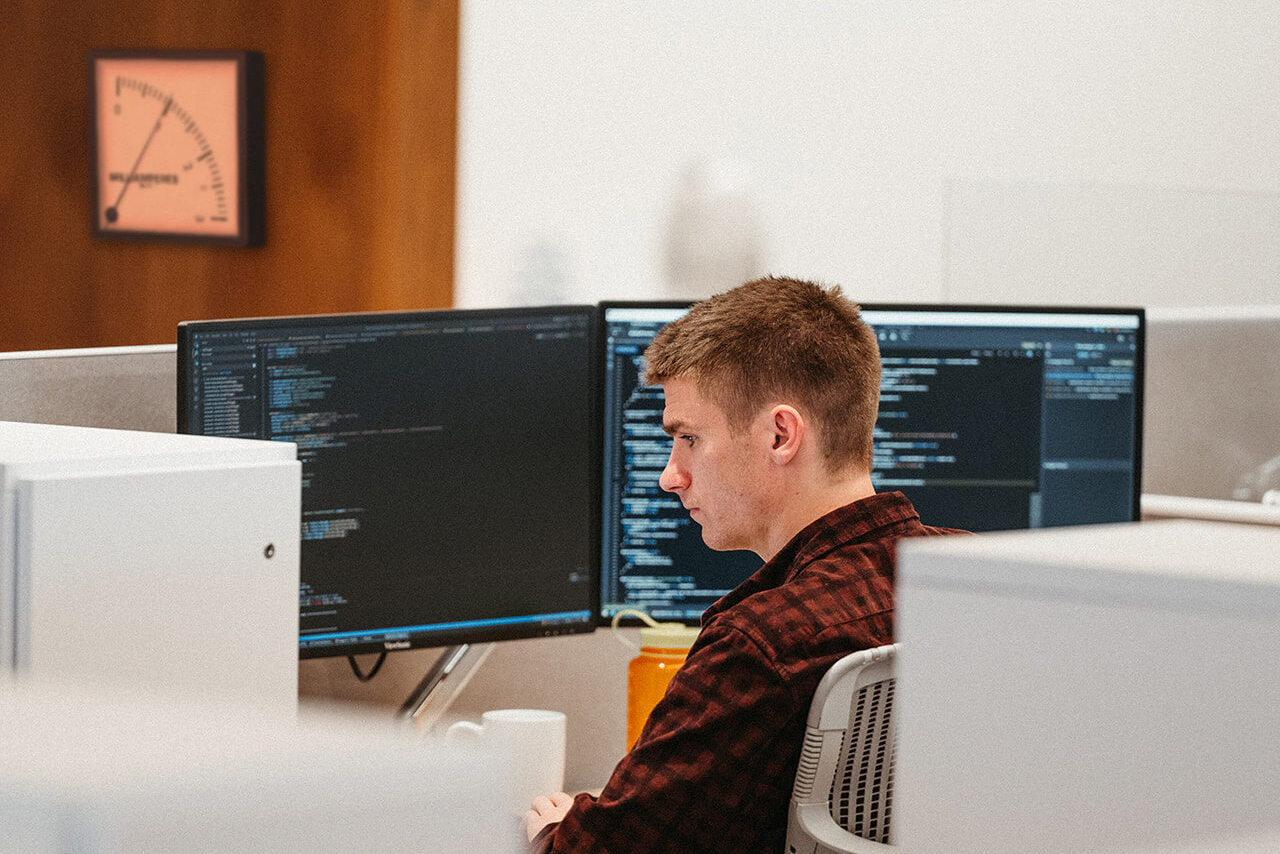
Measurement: 1 mA
